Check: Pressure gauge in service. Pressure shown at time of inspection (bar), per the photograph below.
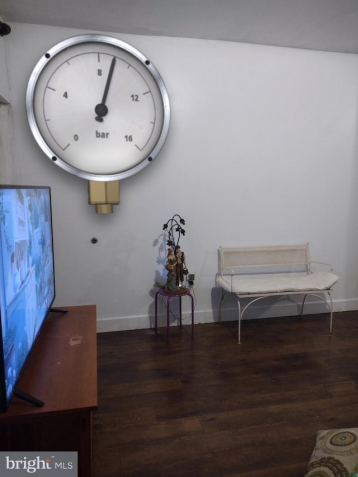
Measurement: 9 bar
